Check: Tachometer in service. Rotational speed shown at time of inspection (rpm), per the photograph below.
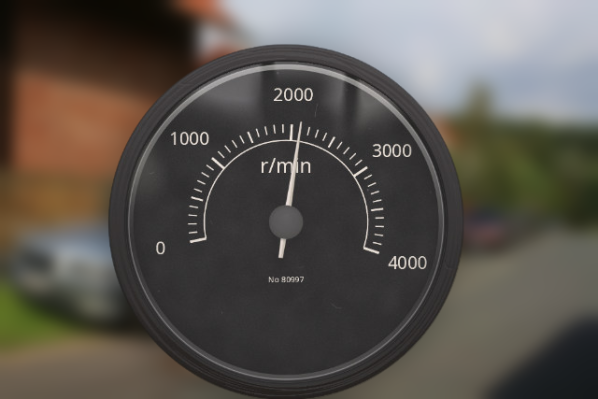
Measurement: 2100 rpm
